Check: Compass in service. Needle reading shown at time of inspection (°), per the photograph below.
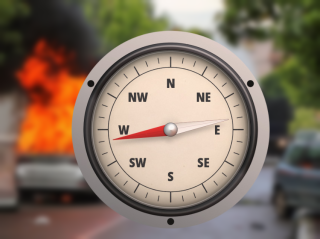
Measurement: 260 °
